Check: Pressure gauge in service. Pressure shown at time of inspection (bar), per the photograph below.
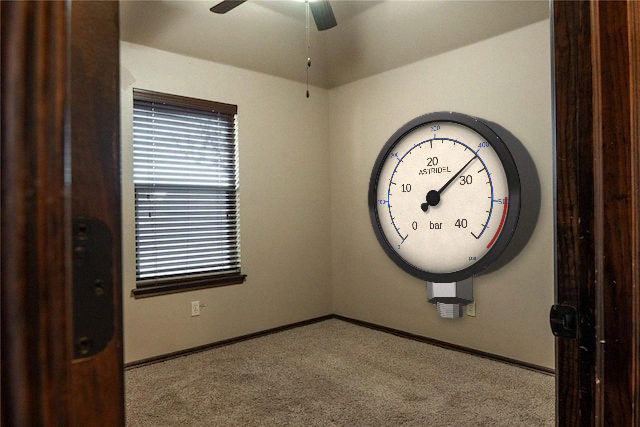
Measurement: 28 bar
